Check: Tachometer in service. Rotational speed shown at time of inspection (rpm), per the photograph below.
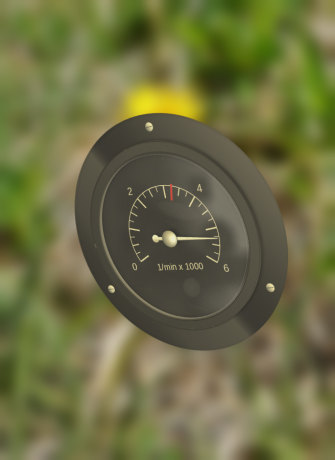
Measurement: 5250 rpm
